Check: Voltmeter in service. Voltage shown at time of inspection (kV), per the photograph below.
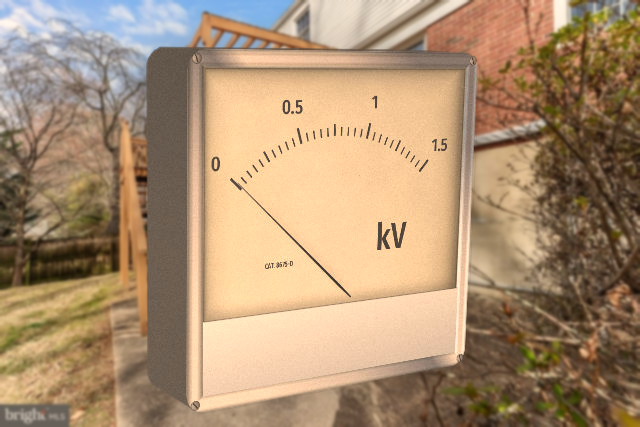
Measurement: 0 kV
